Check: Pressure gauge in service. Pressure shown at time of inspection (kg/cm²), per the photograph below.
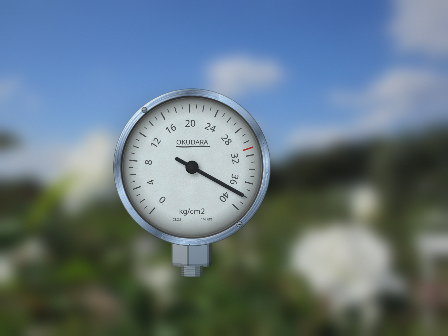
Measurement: 38 kg/cm²
